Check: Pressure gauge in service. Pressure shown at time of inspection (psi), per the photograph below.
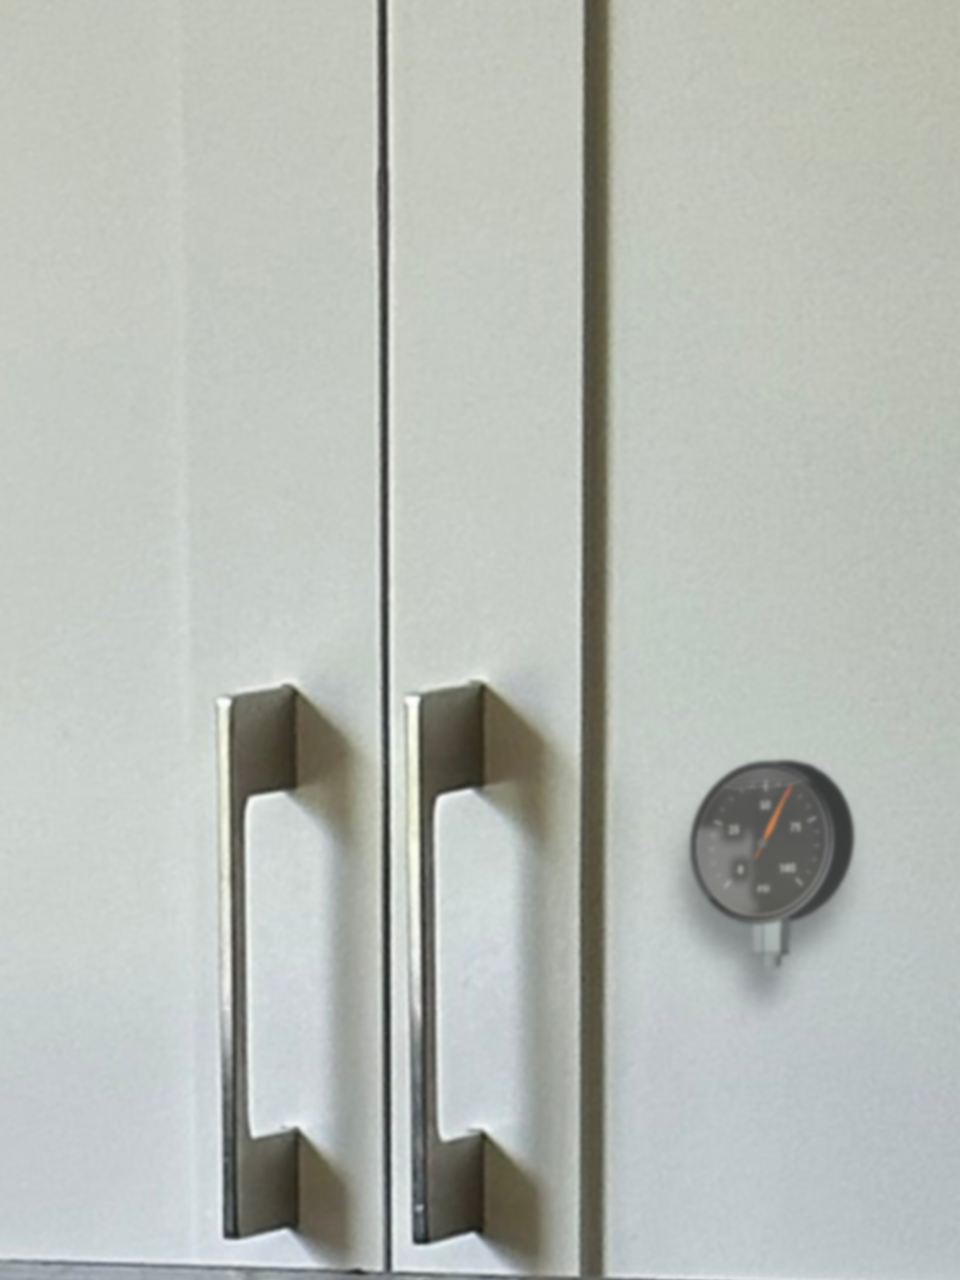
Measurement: 60 psi
